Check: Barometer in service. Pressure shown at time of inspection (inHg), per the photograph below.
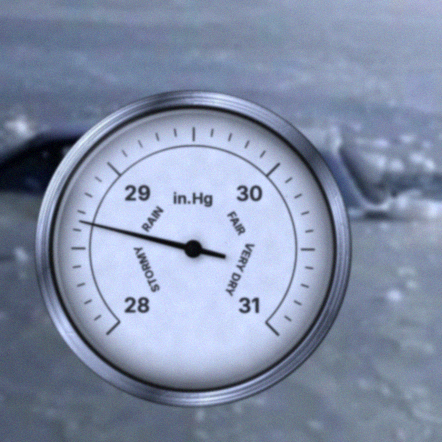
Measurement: 28.65 inHg
